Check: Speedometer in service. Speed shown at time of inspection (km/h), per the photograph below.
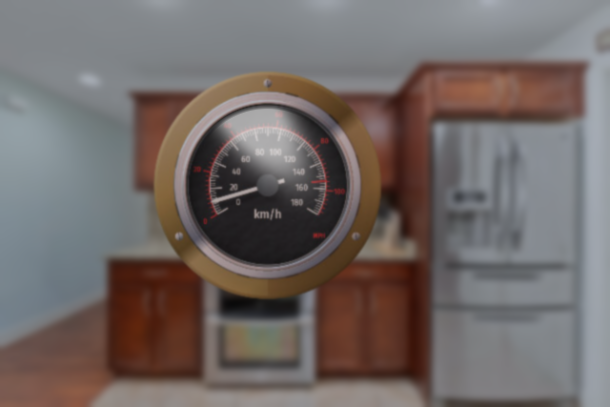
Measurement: 10 km/h
